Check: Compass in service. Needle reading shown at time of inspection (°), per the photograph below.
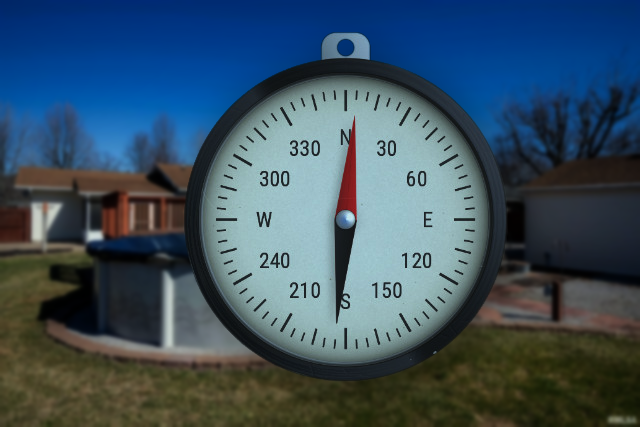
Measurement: 5 °
